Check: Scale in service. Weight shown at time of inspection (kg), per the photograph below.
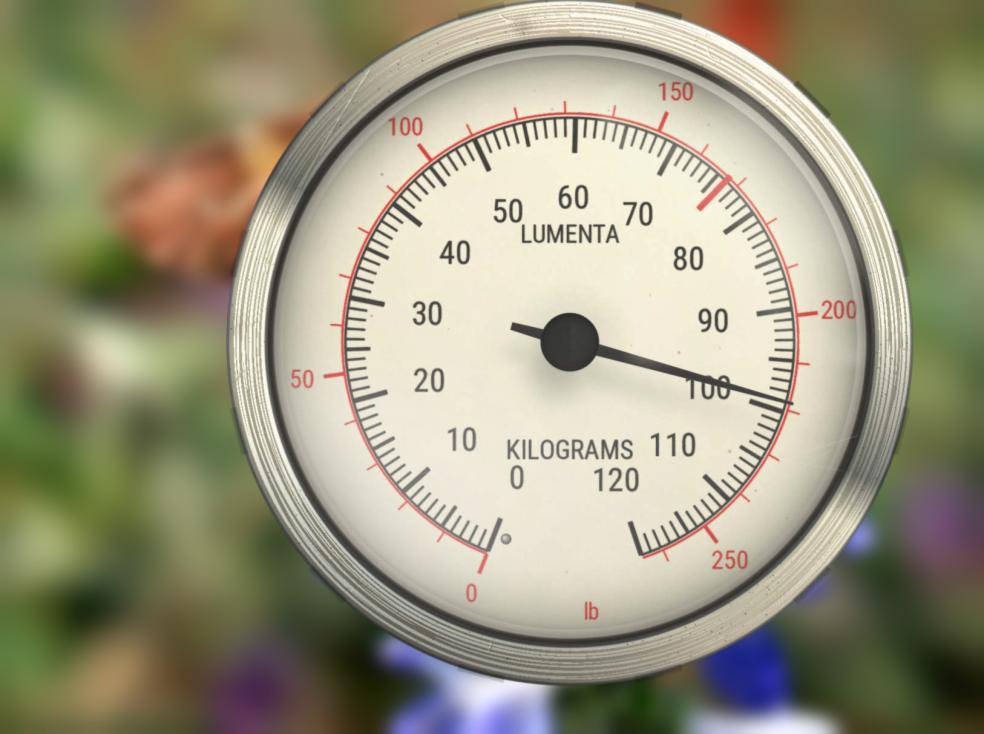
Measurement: 99 kg
